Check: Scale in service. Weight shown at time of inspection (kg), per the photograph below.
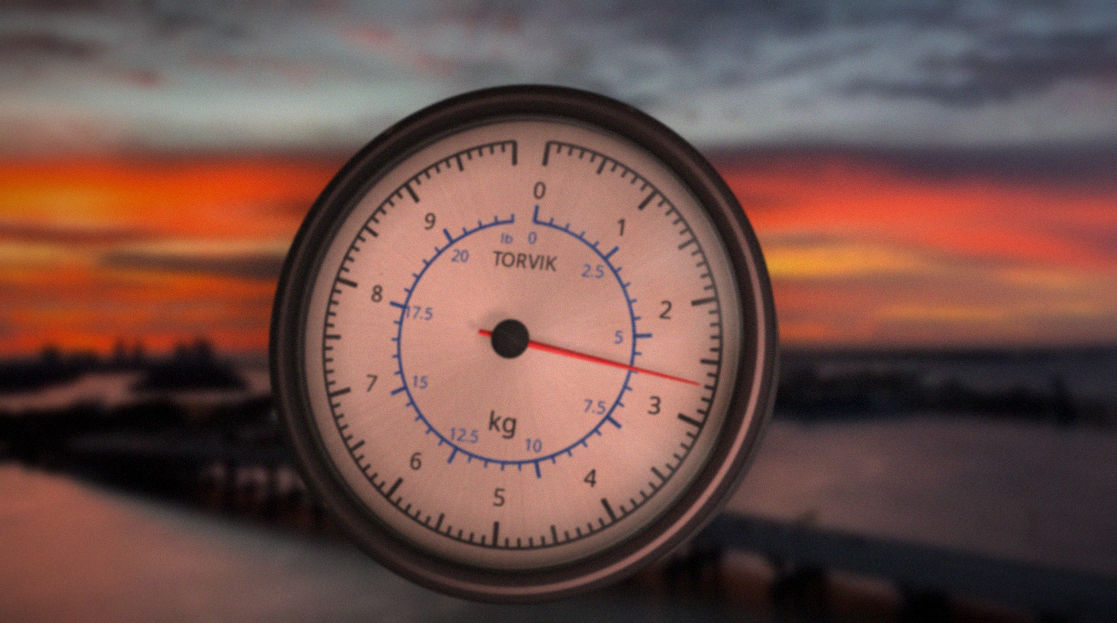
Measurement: 2.7 kg
